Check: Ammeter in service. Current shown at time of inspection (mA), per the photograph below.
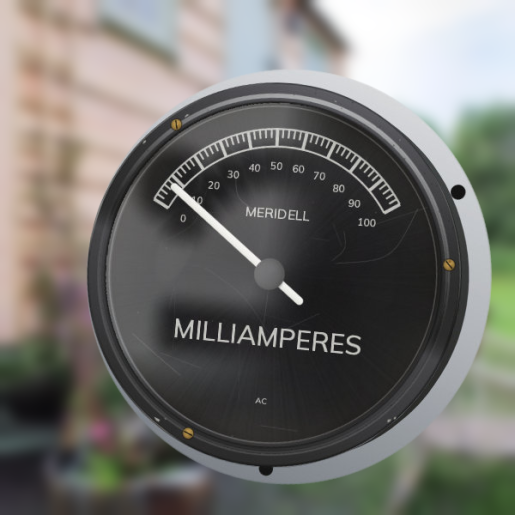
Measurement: 8 mA
